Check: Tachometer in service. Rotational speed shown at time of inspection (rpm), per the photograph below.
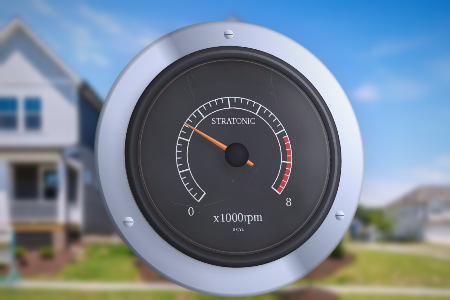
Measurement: 2400 rpm
